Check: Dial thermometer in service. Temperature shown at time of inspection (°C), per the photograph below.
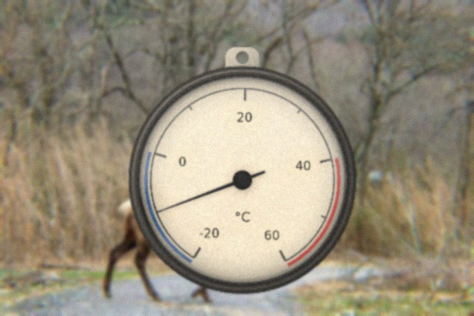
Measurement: -10 °C
